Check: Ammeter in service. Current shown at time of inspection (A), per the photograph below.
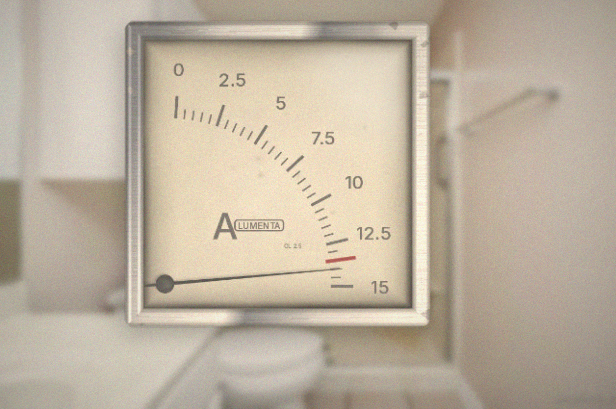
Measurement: 14 A
